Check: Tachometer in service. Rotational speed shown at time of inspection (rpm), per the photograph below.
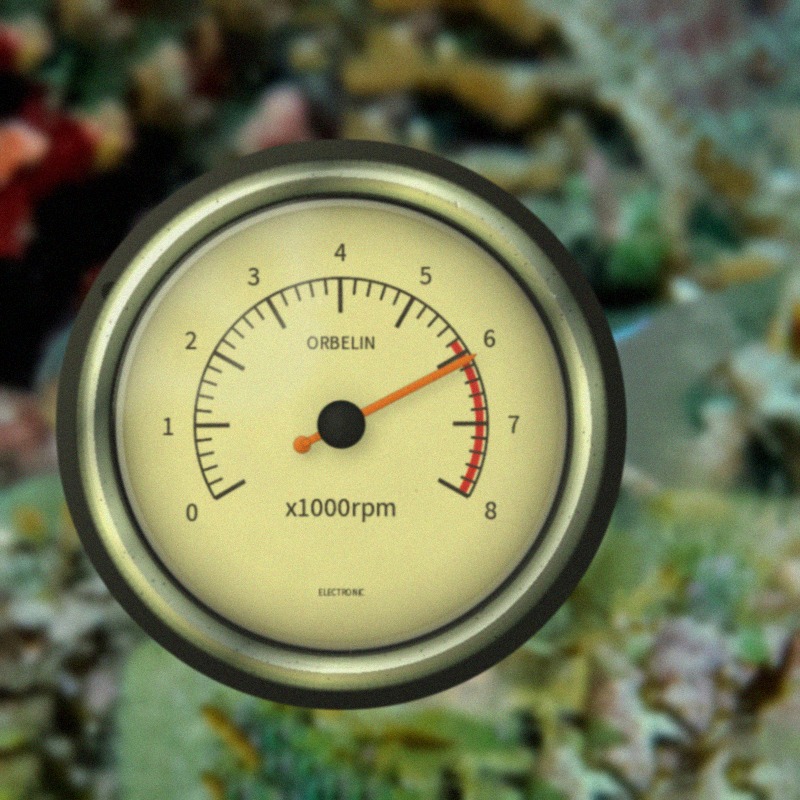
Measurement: 6100 rpm
